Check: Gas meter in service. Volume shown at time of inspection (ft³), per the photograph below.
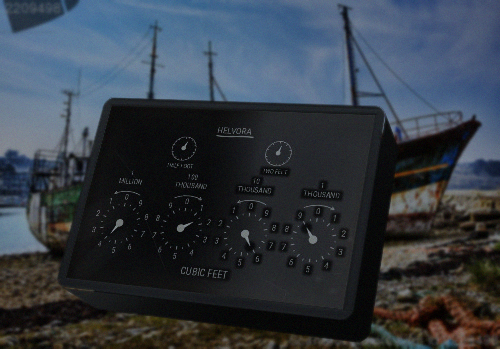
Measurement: 415900 ft³
